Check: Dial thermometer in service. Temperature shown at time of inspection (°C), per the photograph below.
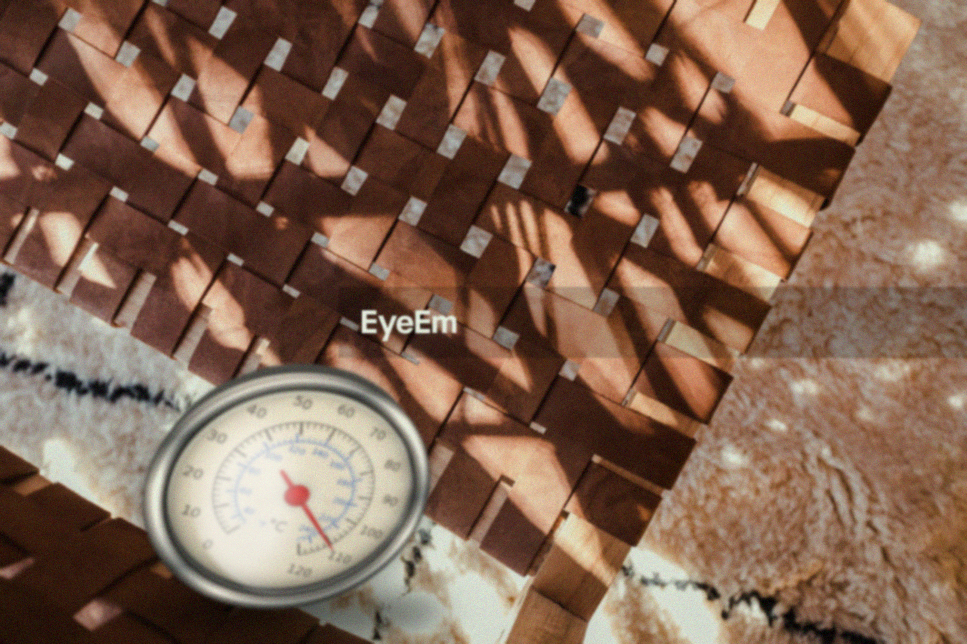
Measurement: 110 °C
